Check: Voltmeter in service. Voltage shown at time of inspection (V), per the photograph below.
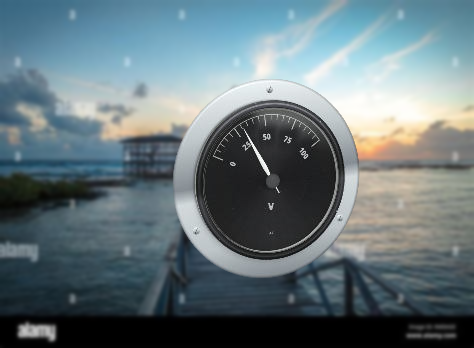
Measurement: 30 V
